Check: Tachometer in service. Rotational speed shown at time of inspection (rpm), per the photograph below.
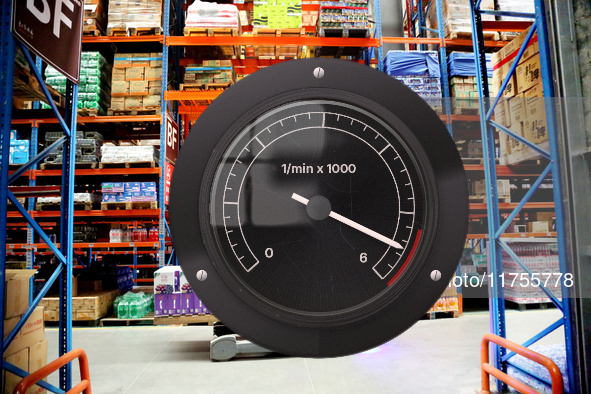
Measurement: 5500 rpm
